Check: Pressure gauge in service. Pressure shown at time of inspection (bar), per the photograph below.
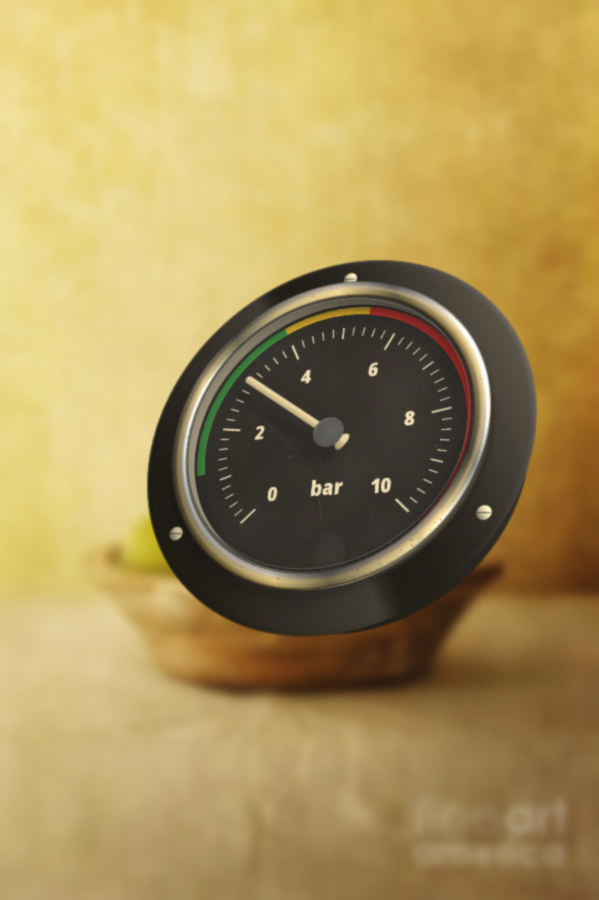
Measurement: 3 bar
